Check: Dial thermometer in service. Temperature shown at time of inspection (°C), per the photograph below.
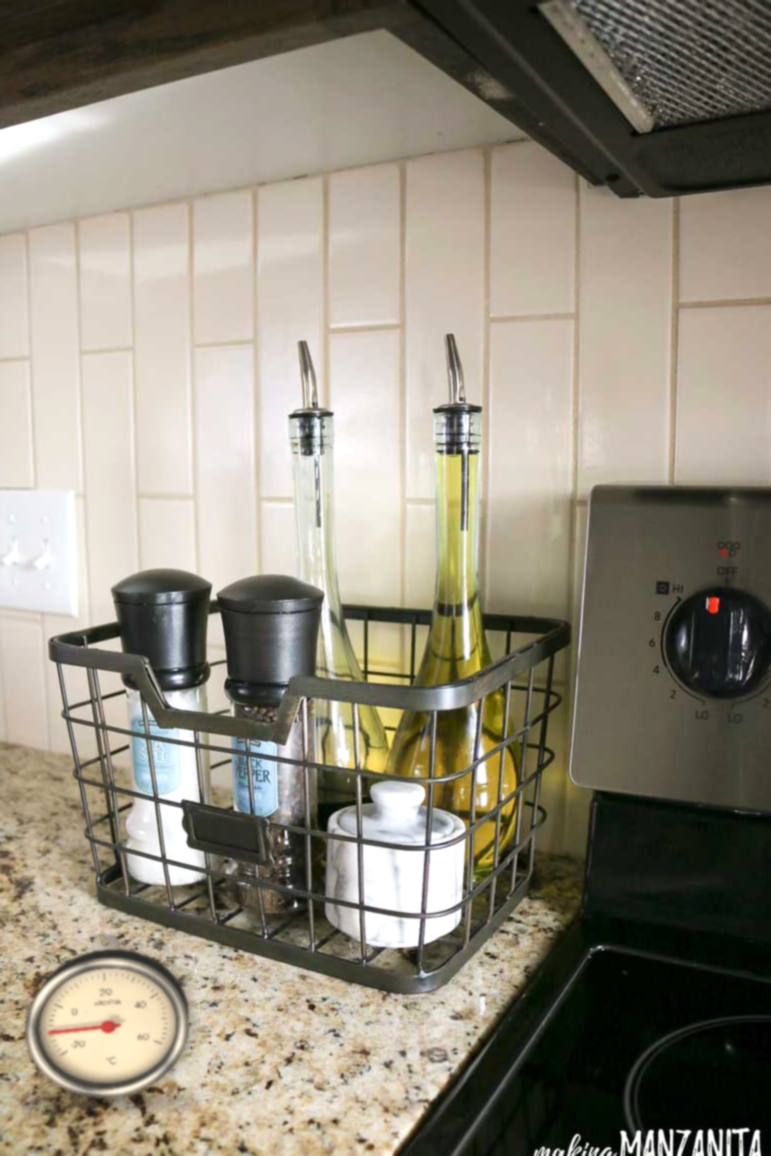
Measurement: -10 °C
